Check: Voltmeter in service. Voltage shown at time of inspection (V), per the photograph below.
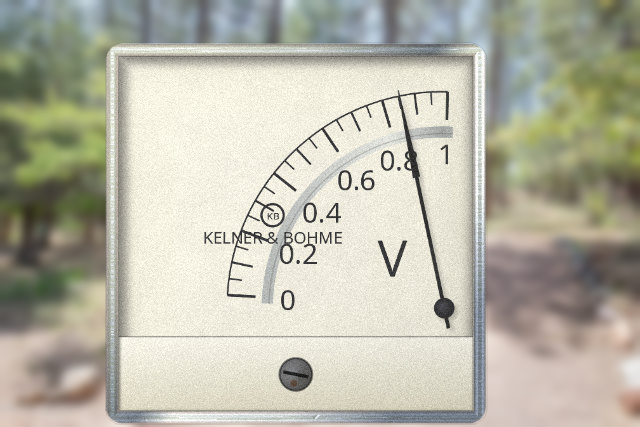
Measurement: 0.85 V
